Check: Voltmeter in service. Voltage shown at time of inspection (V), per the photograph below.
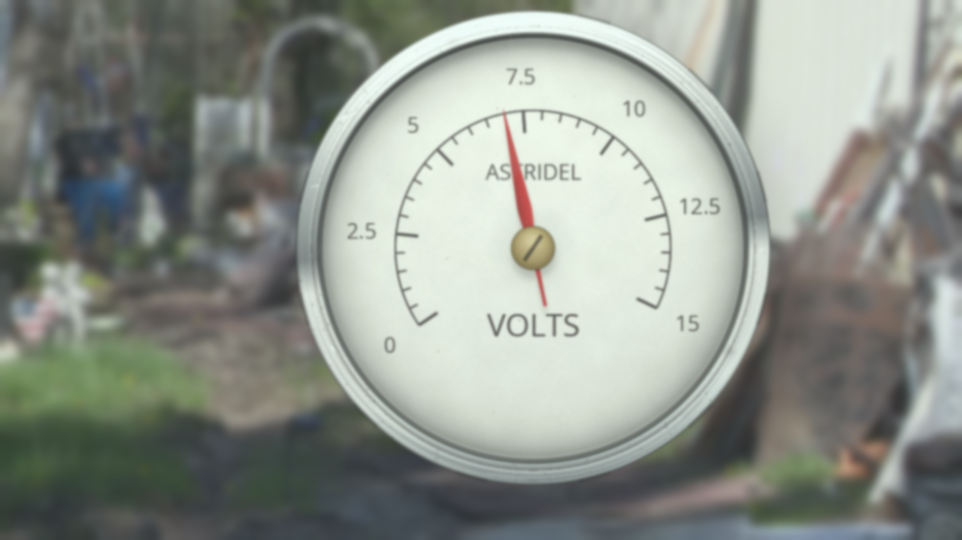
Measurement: 7 V
